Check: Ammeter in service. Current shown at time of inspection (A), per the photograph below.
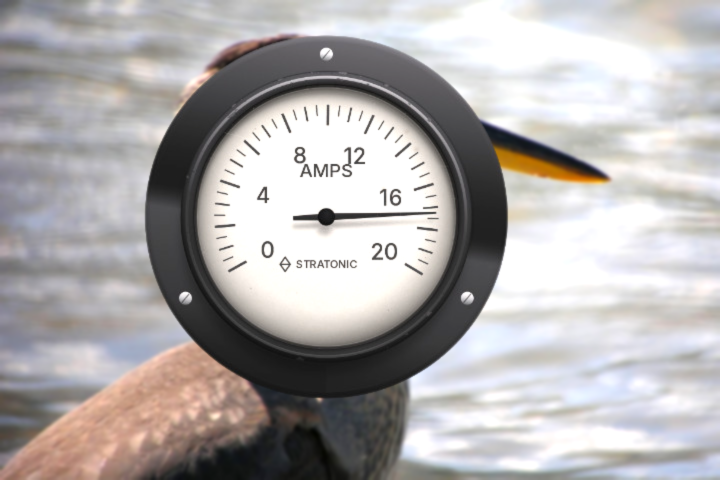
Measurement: 17.25 A
